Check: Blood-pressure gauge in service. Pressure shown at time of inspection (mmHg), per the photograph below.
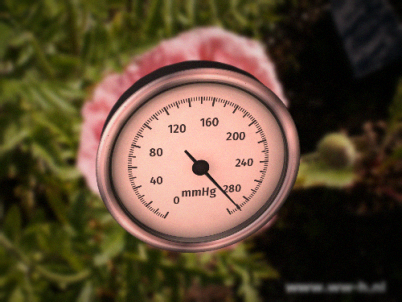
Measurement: 290 mmHg
